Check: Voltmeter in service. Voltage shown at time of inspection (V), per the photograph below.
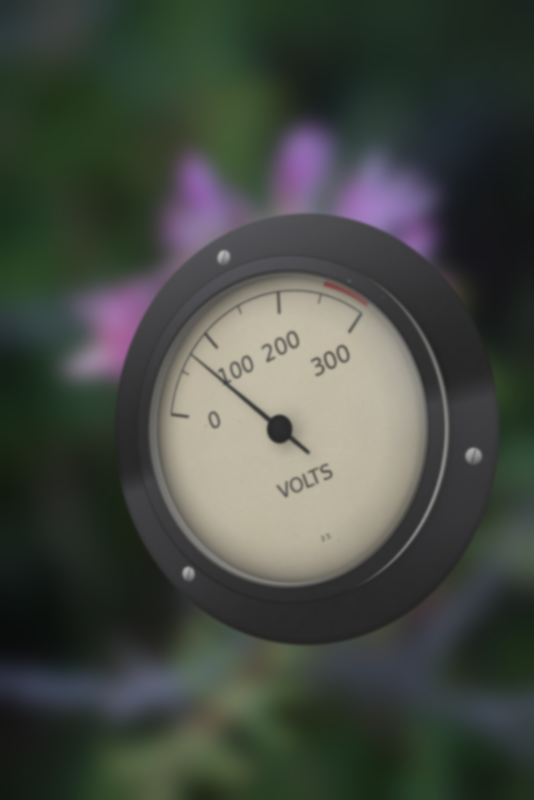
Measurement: 75 V
